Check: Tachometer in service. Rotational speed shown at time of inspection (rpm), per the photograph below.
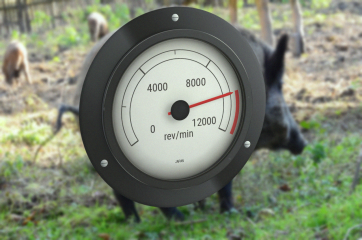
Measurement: 10000 rpm
